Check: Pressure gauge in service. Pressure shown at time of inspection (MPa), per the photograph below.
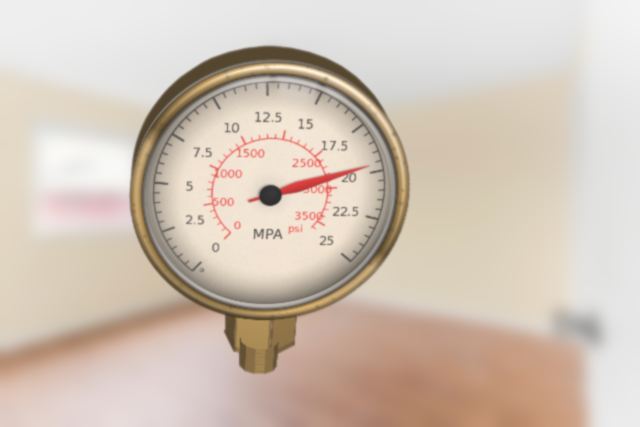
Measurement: 19.5 MPa
